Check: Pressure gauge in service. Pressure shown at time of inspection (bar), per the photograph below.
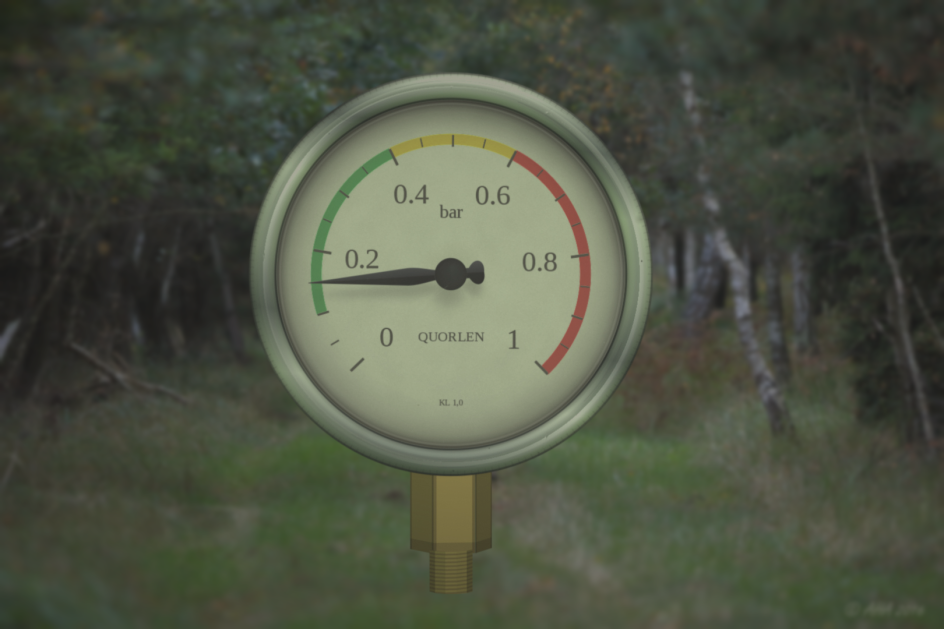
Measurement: 0.15 bar
